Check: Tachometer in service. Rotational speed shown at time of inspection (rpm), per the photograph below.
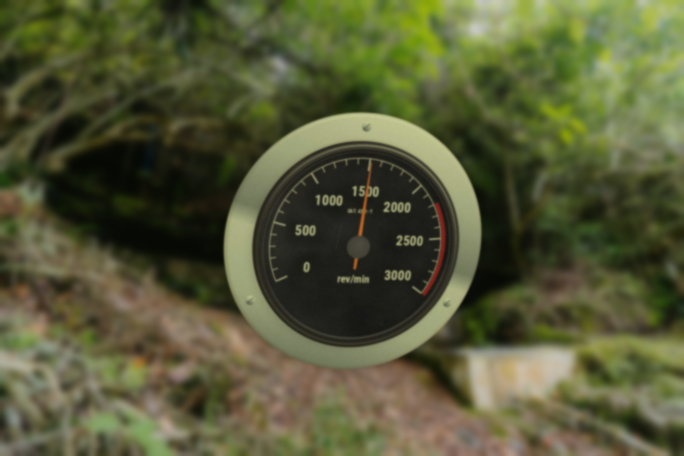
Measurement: 1500 rpm
